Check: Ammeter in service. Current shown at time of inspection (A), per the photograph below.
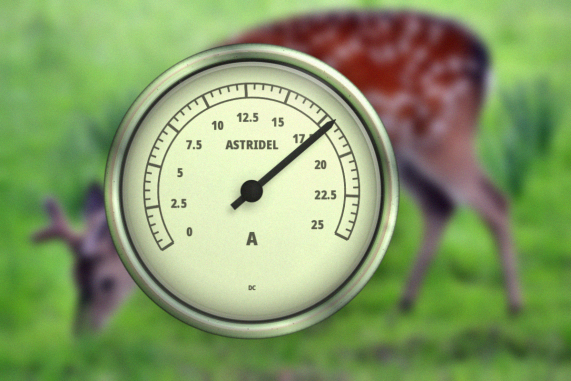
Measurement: 18 A
